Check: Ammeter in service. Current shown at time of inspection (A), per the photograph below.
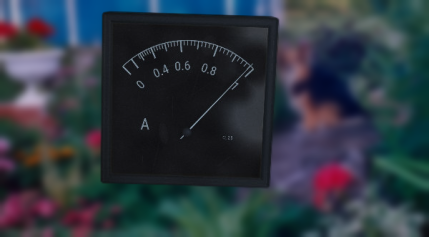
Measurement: 0.98 A
